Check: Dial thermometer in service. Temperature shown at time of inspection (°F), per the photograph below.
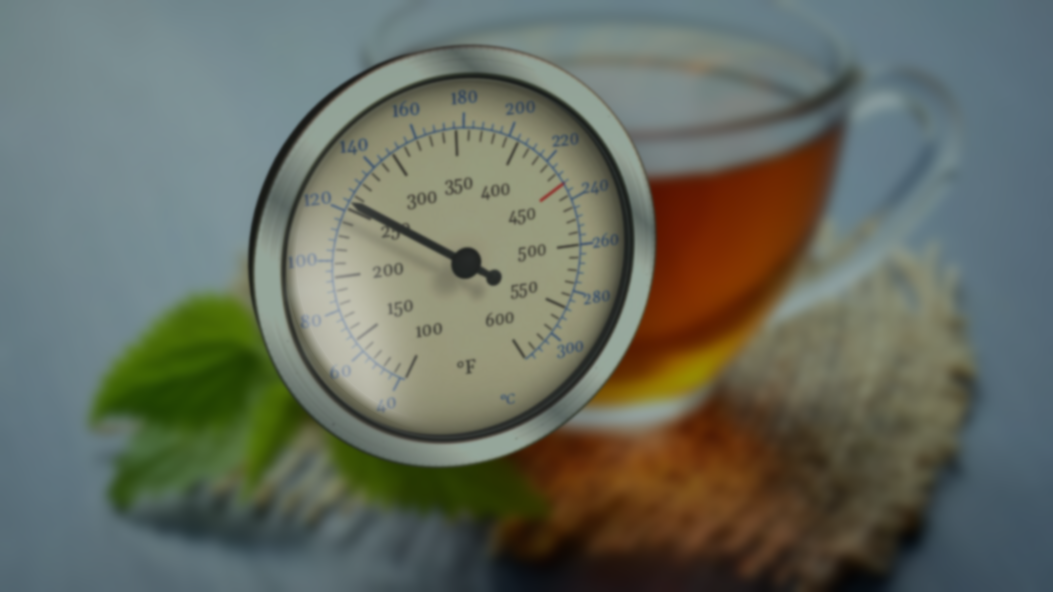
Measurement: 255 °F
